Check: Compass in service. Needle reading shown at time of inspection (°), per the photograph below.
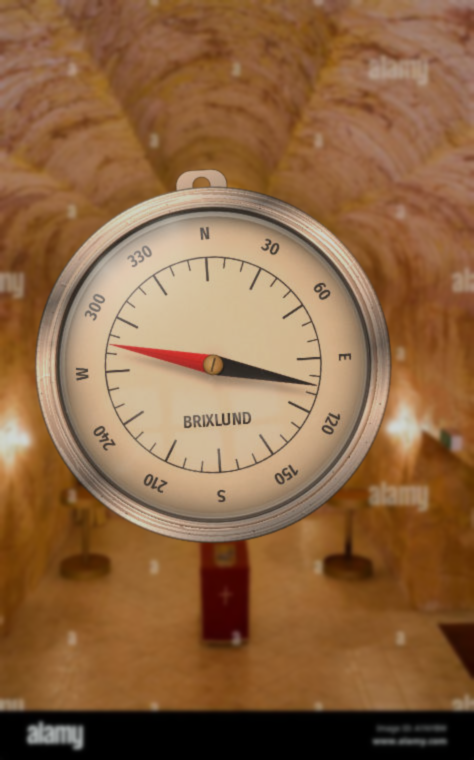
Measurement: 285 °
